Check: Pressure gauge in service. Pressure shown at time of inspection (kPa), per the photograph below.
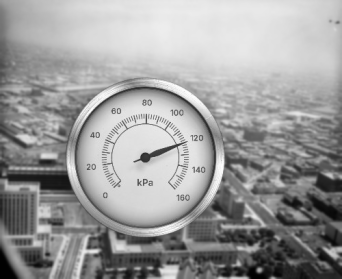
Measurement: 120 kPa
